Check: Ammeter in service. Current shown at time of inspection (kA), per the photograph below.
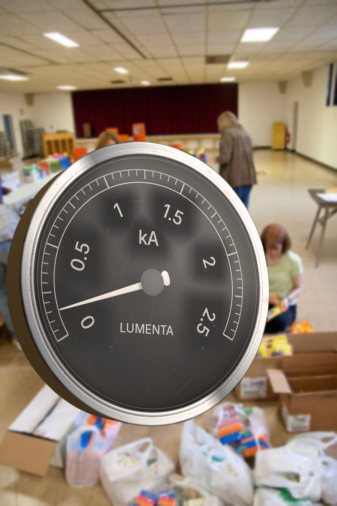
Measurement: 0.15 kA
